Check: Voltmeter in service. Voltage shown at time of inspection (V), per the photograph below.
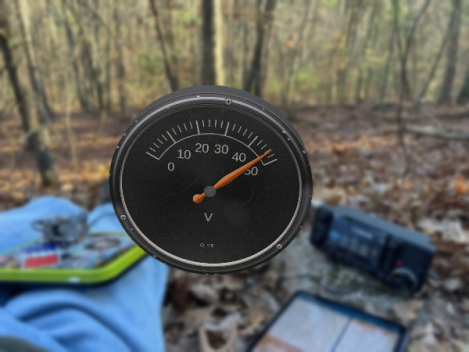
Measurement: 46 V
